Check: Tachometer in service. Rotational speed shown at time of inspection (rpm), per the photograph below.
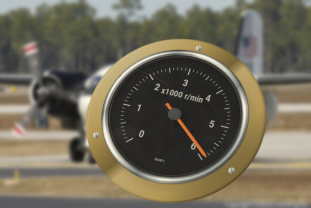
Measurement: 5900 rpm
